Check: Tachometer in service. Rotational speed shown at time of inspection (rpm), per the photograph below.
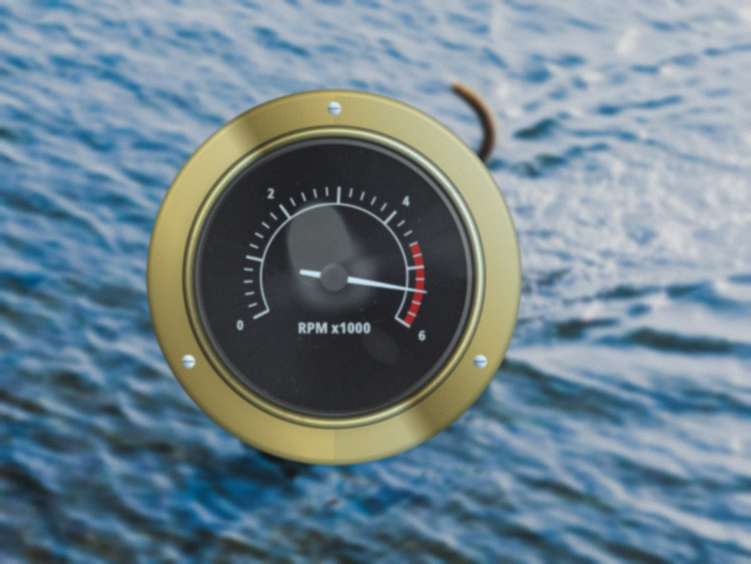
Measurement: 5400 rpm
